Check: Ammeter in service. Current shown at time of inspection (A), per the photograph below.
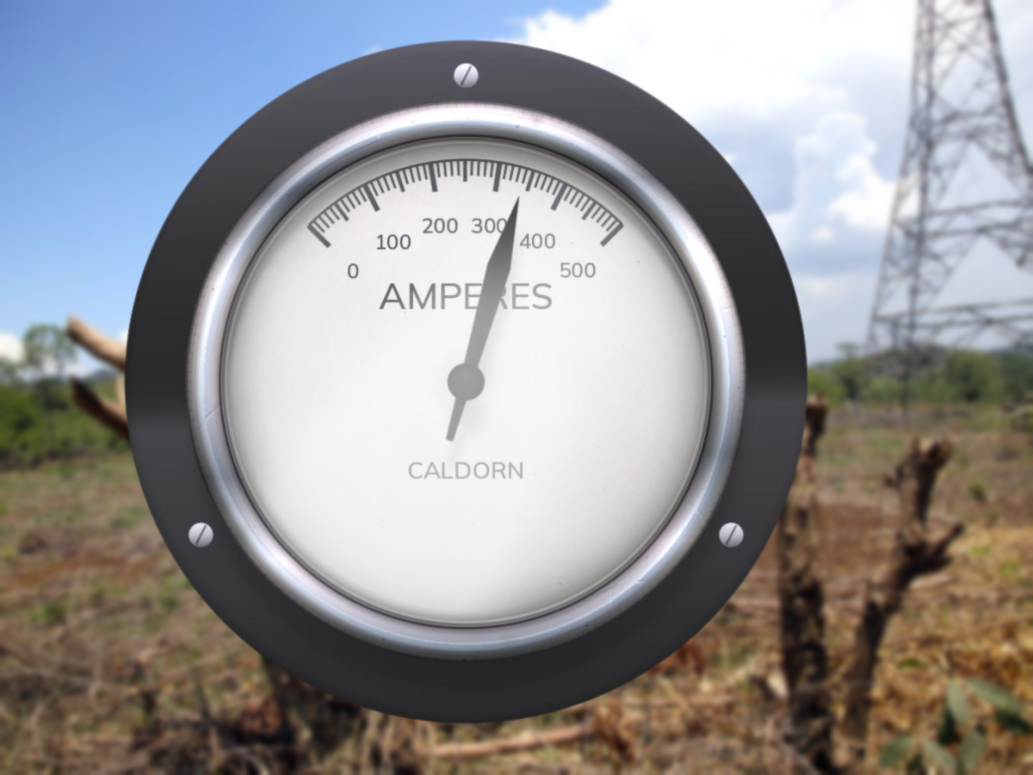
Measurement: 340 A
